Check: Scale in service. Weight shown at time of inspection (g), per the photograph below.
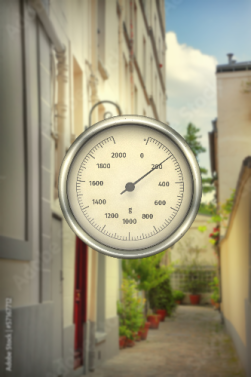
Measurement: 200 g
